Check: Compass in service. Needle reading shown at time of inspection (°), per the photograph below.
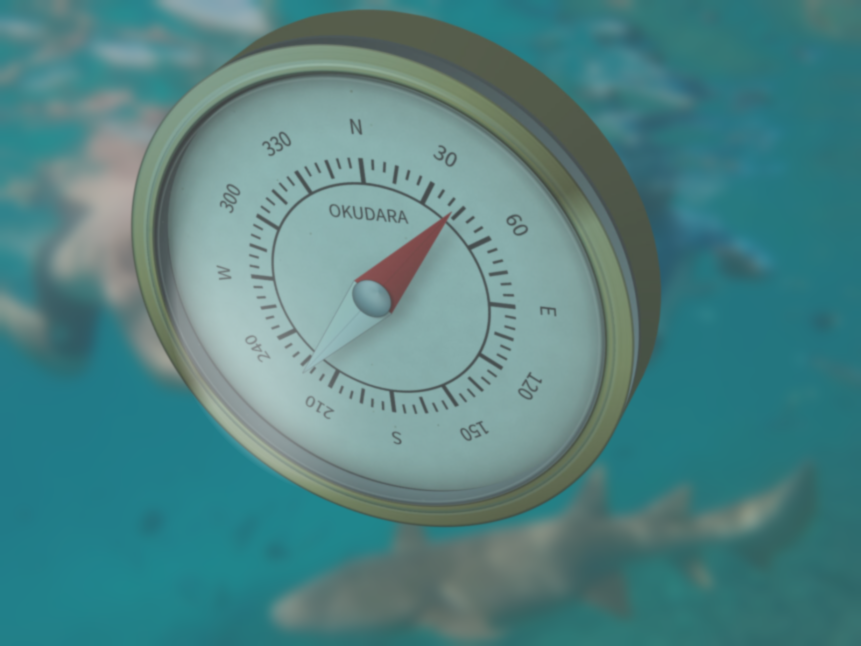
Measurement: 42.5 °
